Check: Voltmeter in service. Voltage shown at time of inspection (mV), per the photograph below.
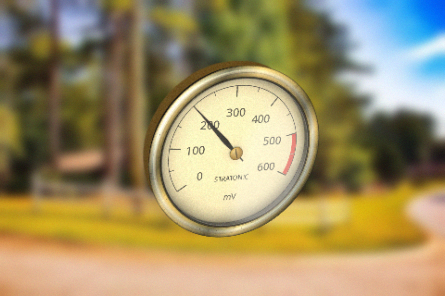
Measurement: 200 mV
